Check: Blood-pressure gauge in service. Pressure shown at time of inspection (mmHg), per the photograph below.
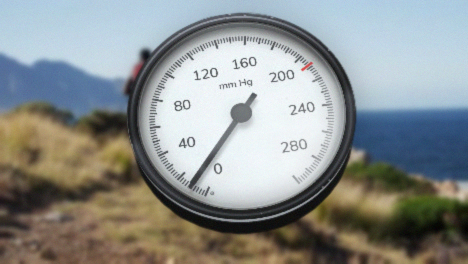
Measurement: 10 mmHg
